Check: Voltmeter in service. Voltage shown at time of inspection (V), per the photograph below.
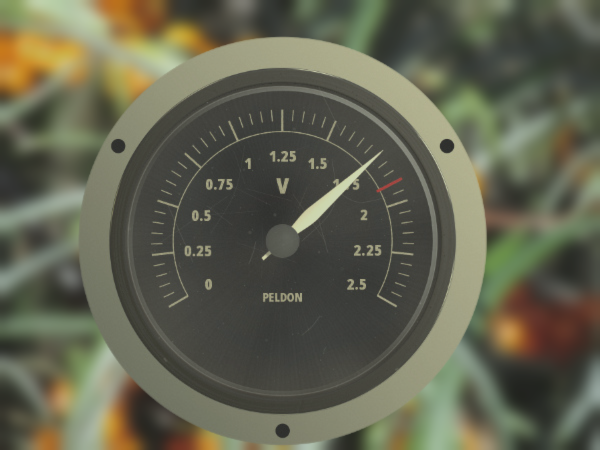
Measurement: 1.75 V
